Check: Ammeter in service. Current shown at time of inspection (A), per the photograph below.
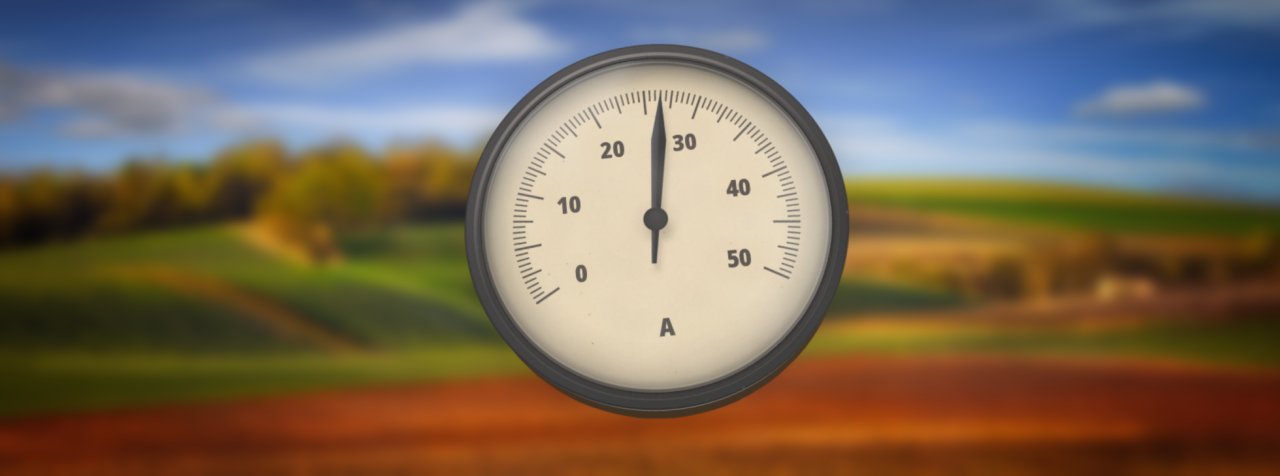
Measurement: 26.5 A
